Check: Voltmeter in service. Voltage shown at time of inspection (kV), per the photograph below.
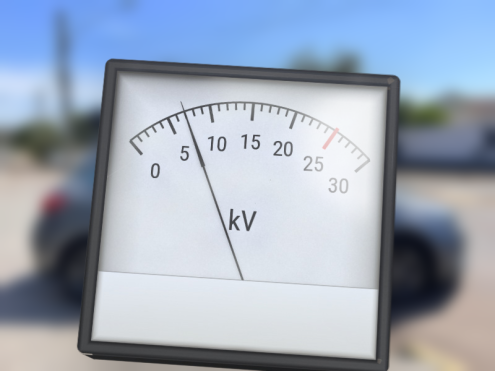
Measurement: 7 kV
